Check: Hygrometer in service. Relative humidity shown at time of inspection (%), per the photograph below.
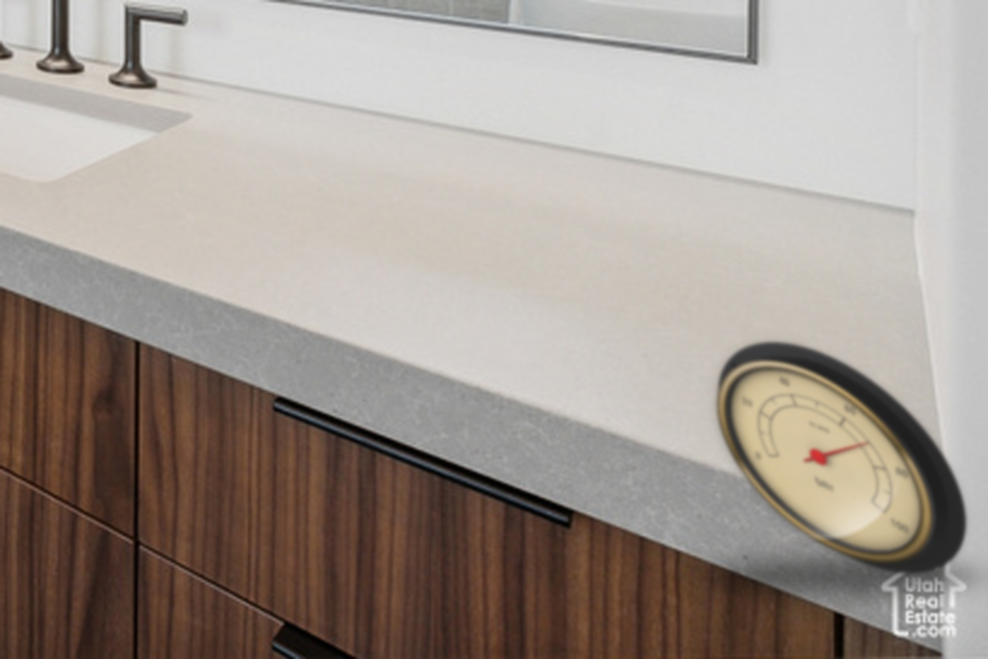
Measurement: 70 %
